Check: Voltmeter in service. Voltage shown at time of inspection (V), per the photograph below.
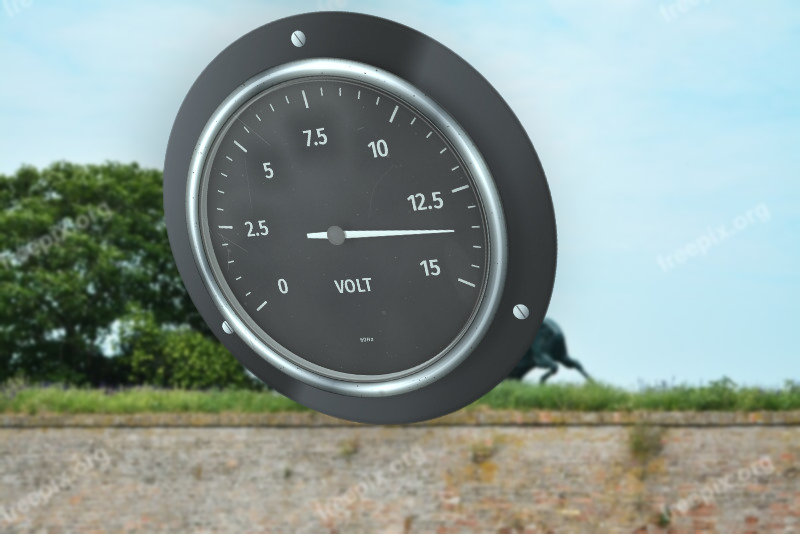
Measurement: 13.5 V
